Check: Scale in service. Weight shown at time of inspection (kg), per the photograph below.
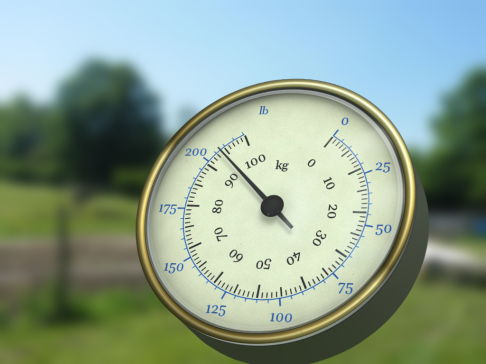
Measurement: 94 kg
